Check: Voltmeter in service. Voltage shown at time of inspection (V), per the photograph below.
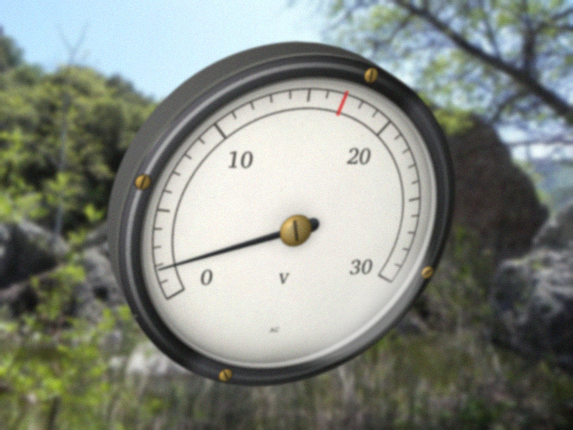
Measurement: 2 V
